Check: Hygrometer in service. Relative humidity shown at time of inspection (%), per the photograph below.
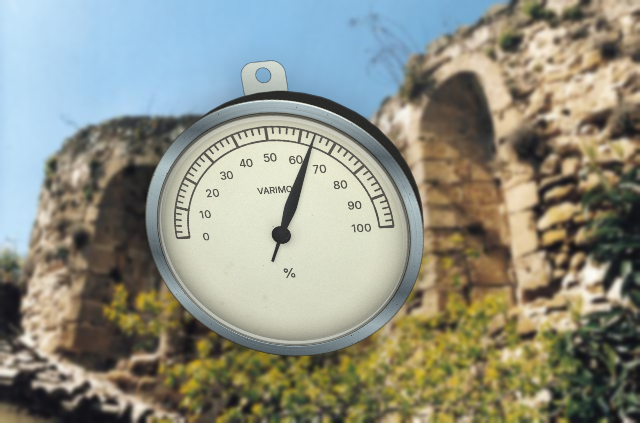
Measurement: 64 %
